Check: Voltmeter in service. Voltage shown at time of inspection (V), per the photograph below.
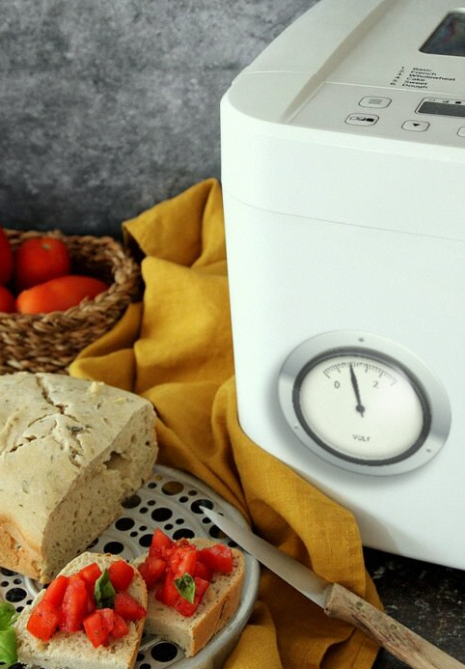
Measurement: 1 V
